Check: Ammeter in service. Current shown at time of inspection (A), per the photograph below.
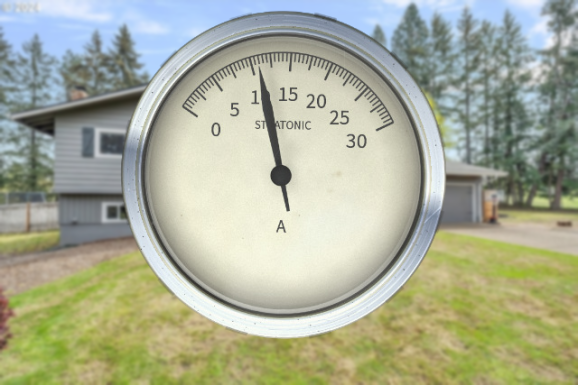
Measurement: 11 A
